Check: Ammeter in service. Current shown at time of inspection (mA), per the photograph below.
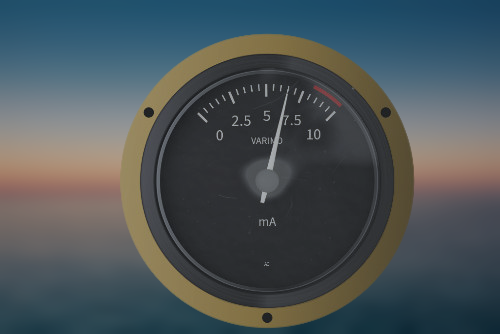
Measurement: 6.5 mA
